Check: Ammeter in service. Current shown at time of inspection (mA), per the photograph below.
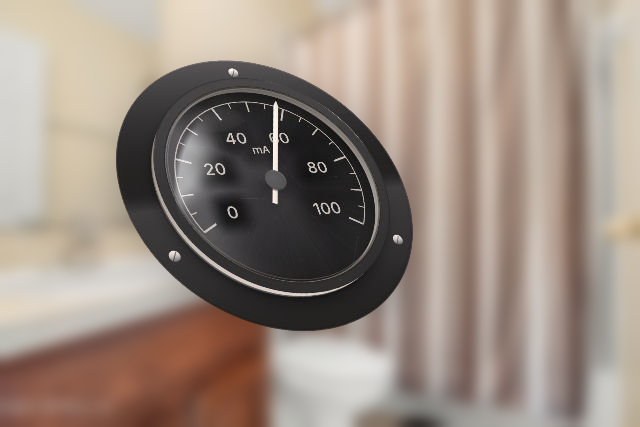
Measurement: 57.5 mA
